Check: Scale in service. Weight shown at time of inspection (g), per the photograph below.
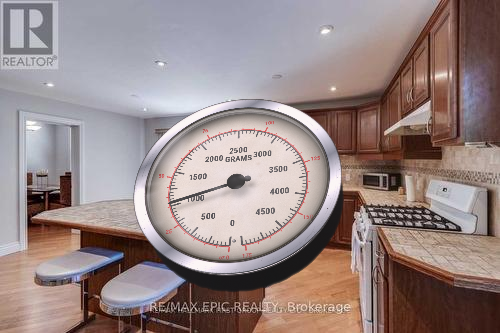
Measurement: 1000 g
